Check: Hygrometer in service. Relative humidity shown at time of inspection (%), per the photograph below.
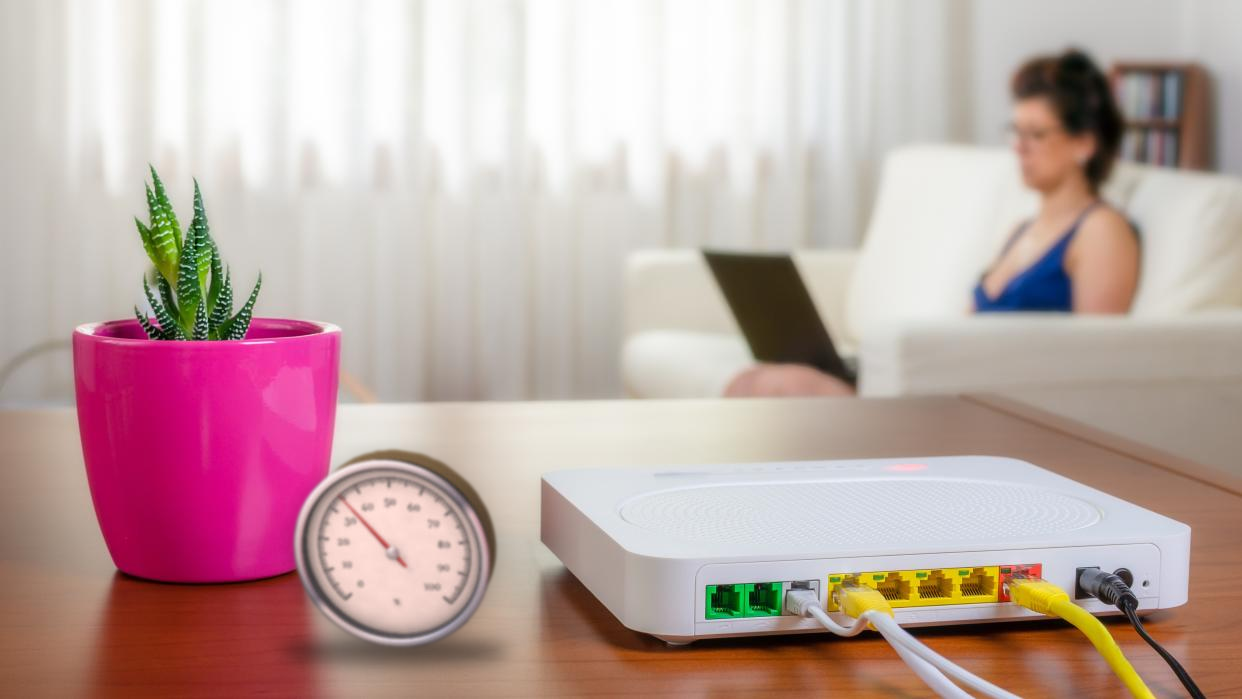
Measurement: 35 %
